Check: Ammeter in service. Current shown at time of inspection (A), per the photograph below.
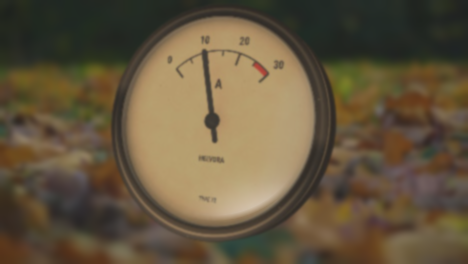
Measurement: 10 A
